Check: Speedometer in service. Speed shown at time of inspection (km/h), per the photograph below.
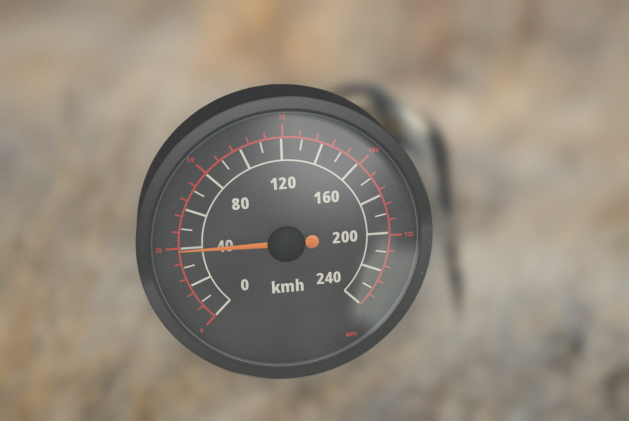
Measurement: 40 km/h
